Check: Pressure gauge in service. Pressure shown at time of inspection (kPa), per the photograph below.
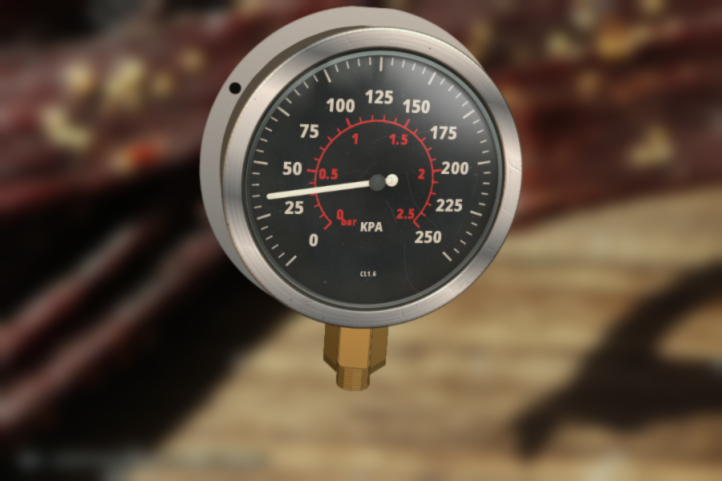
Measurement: 35 kPa
